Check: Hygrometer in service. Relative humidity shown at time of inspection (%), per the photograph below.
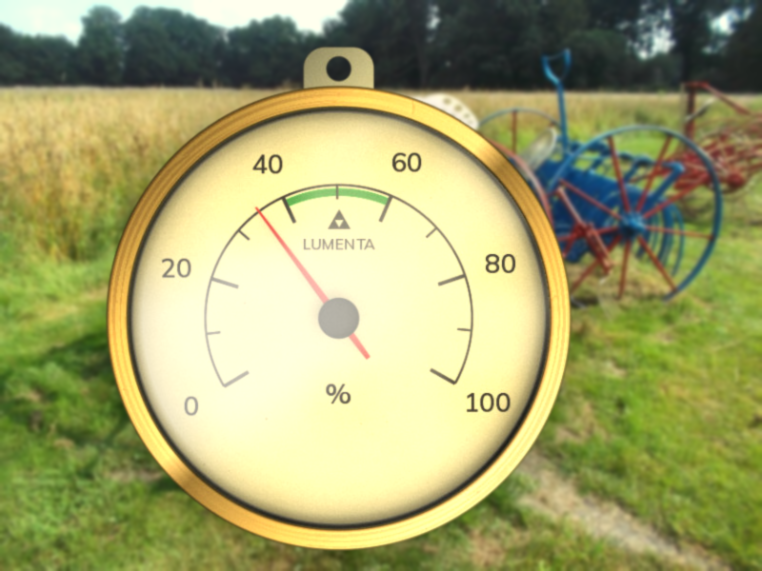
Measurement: 35 %
